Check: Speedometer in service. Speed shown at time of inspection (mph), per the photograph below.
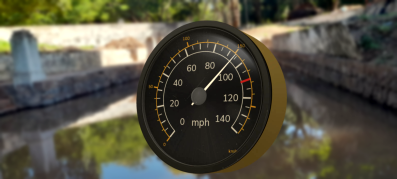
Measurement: 95 mph
